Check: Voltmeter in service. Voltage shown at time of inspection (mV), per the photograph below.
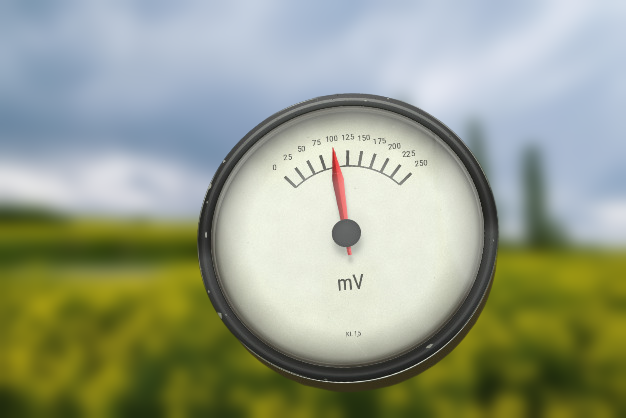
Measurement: 100 mV
